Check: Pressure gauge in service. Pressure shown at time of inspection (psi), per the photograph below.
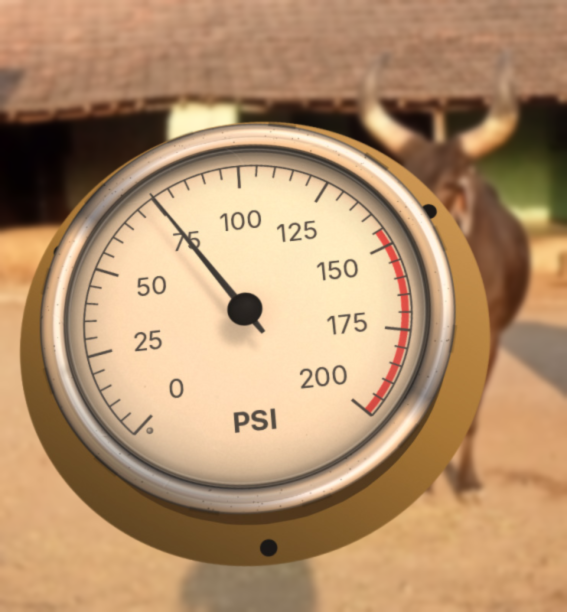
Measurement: 75 psi
